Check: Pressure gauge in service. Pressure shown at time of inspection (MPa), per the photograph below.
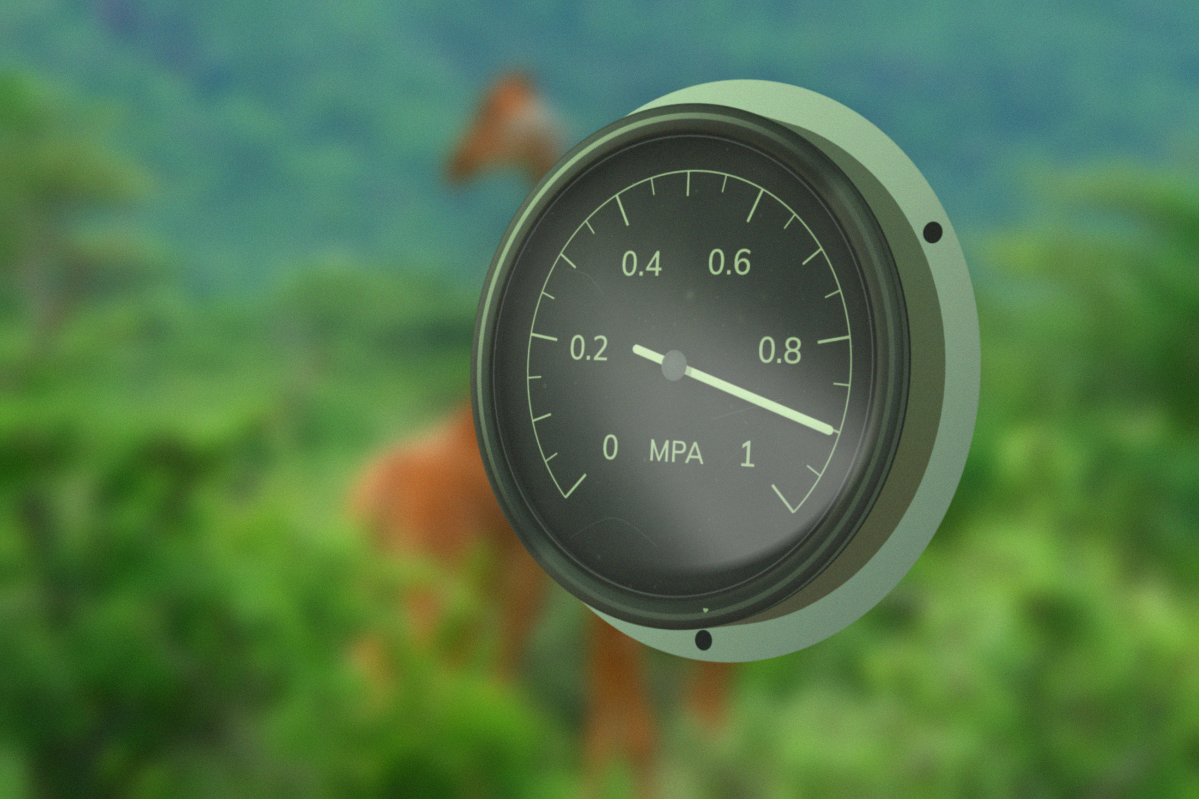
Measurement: 0.9 MPa
